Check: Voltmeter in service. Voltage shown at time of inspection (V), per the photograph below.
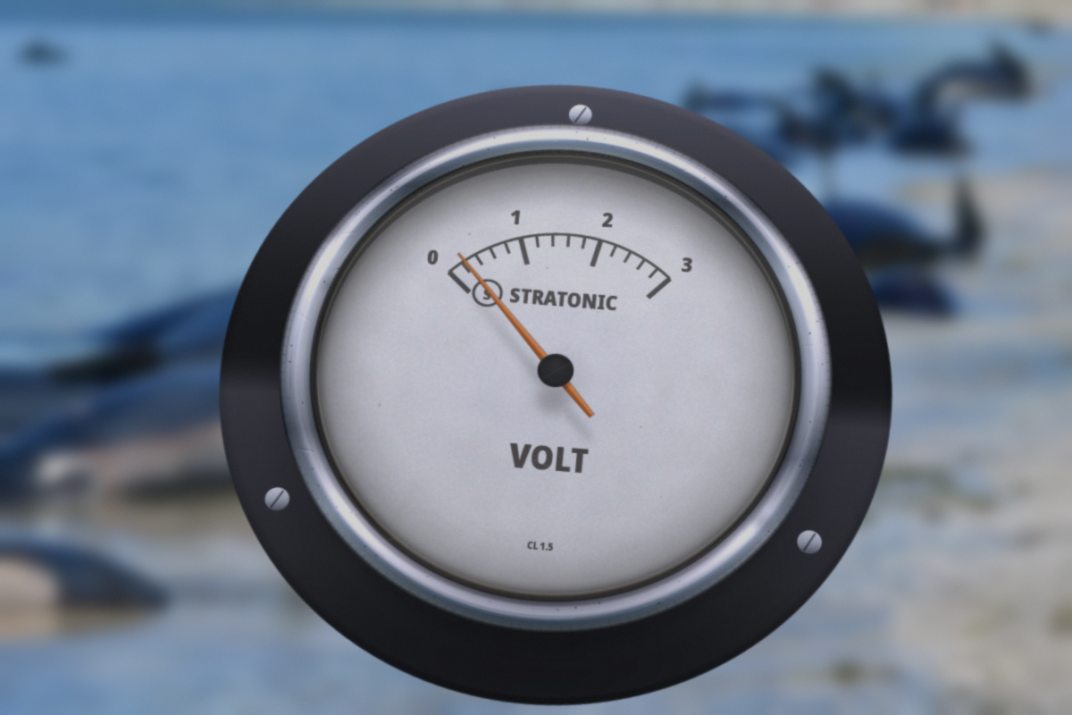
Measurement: 0.2 V
